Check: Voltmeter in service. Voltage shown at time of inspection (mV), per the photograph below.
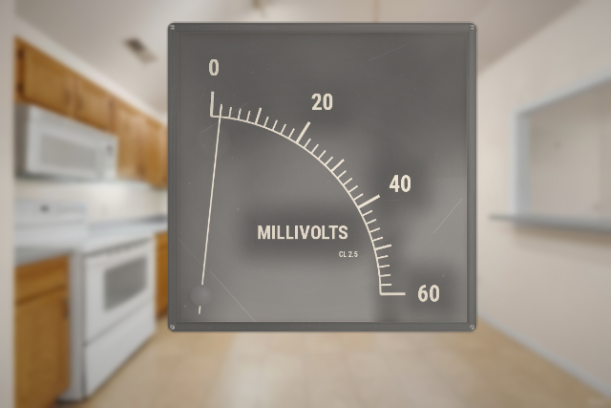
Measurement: 2 mV
